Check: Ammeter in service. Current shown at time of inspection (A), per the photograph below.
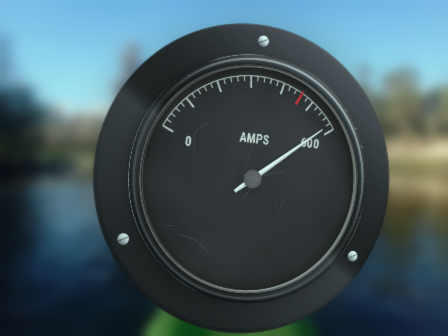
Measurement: 580 A
